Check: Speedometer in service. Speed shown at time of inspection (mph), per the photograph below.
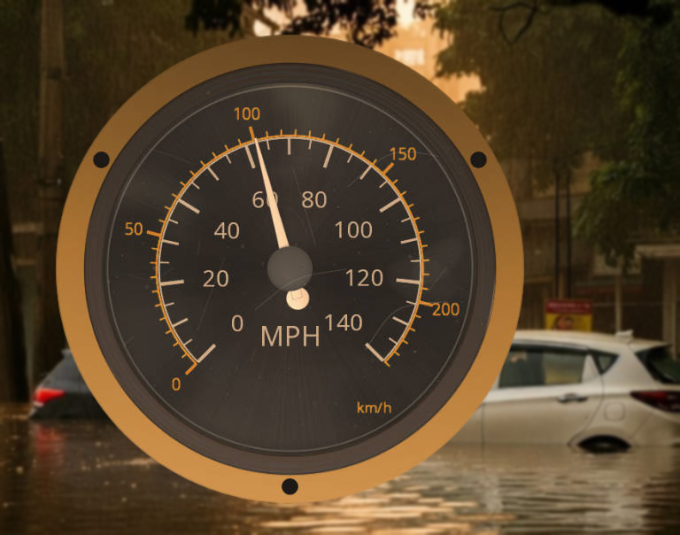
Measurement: 62.5 mph
